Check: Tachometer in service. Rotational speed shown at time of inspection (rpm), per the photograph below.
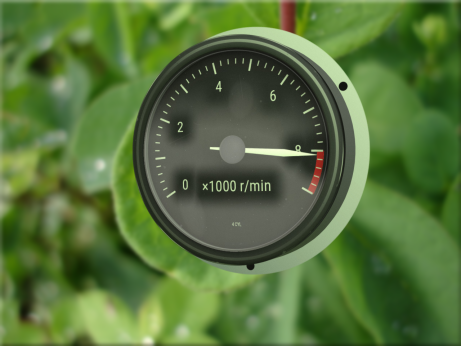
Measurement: 8100 rpm
